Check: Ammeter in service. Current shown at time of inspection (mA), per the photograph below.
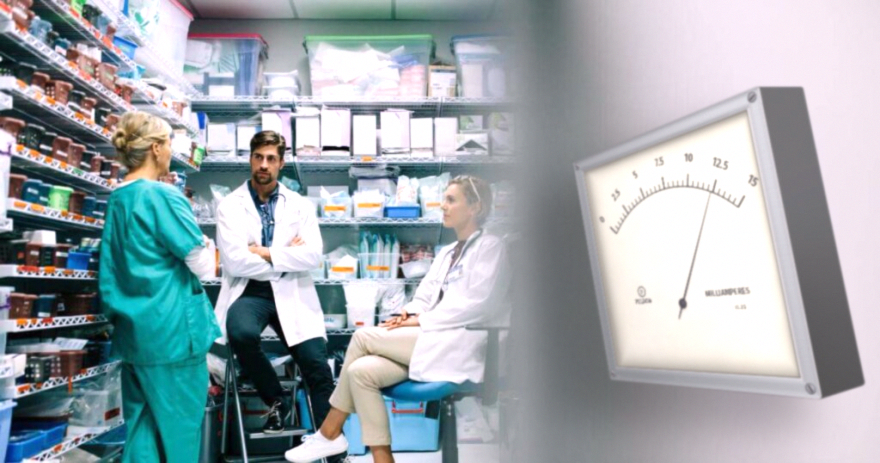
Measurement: 12.5 mA
